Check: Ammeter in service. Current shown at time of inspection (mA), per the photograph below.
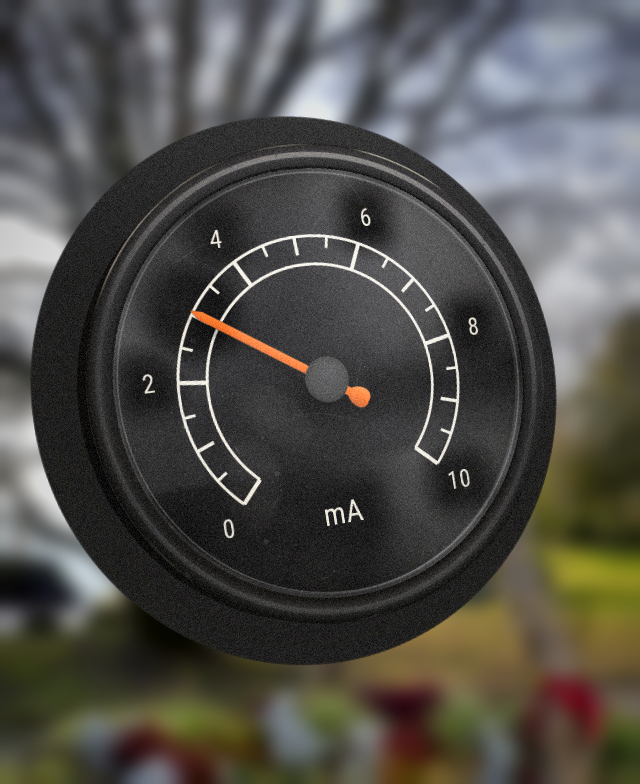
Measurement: 3 mA
